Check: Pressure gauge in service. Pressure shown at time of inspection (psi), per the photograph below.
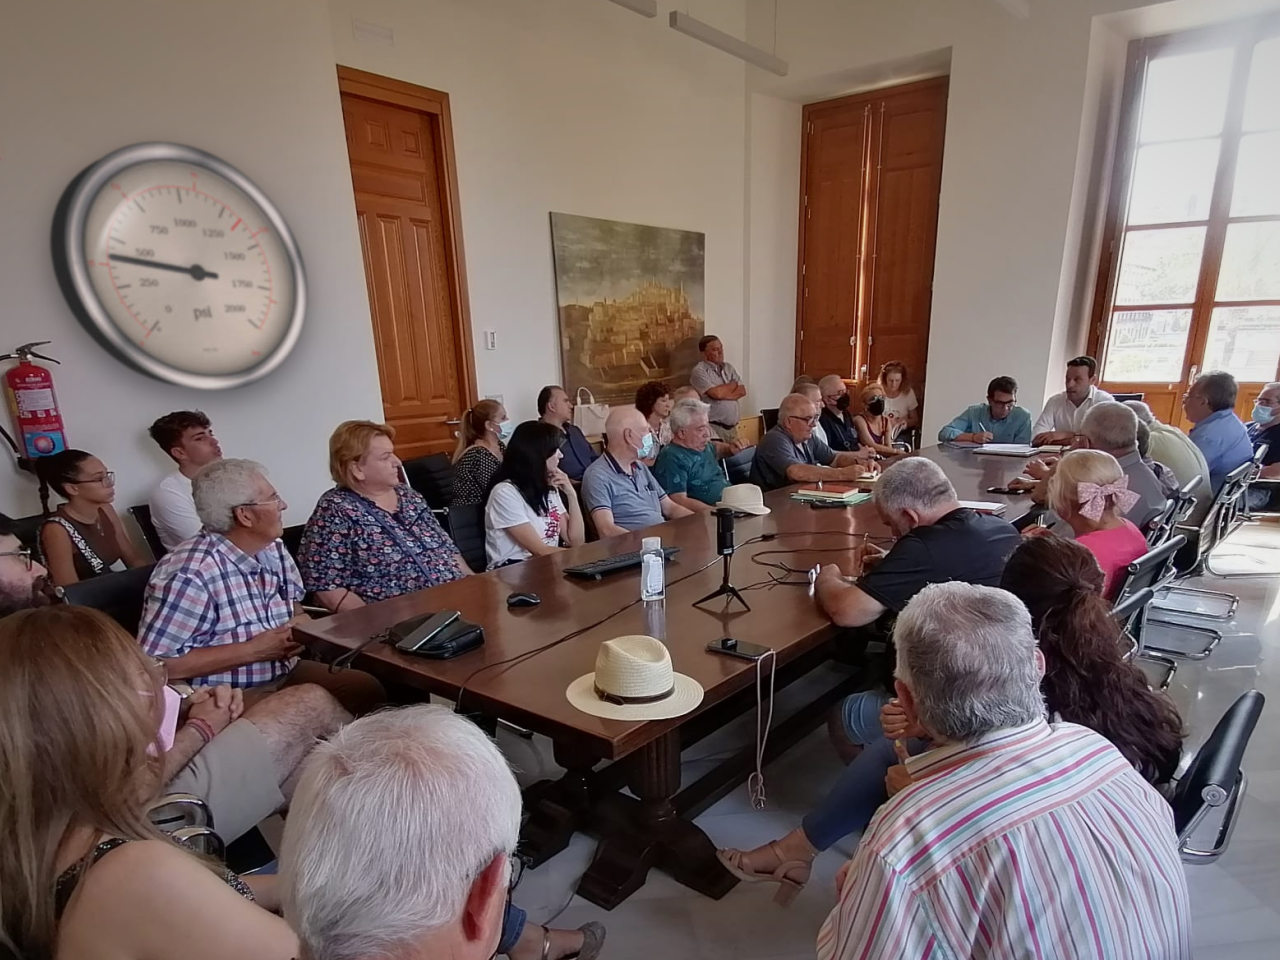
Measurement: 400 psi
